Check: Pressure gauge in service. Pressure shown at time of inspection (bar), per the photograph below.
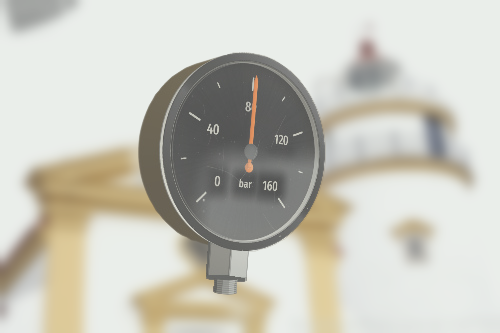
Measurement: 80 bar
